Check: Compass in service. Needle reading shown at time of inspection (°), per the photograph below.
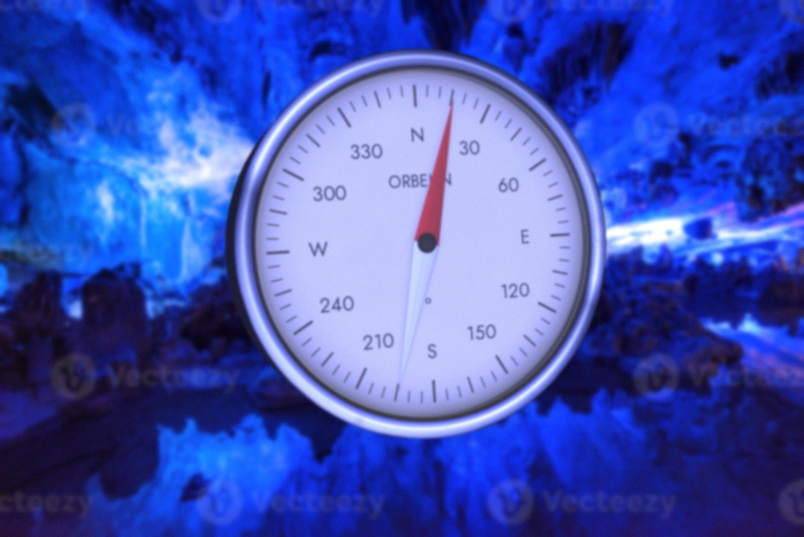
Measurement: 15 °
